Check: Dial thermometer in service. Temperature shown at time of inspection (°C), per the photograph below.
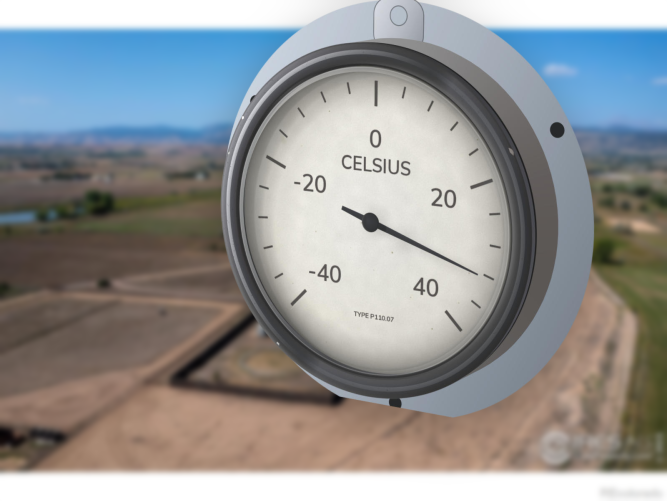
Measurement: 32 °C
